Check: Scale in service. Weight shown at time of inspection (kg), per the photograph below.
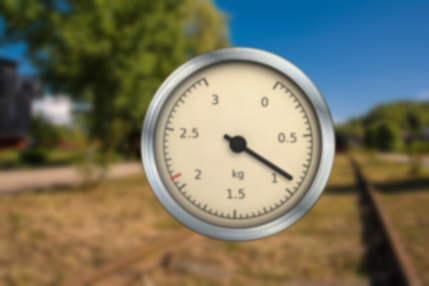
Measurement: 0.9 kg
